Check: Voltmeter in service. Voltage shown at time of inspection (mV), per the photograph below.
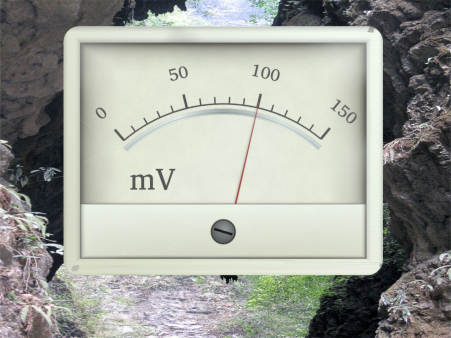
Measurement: 100 mV
